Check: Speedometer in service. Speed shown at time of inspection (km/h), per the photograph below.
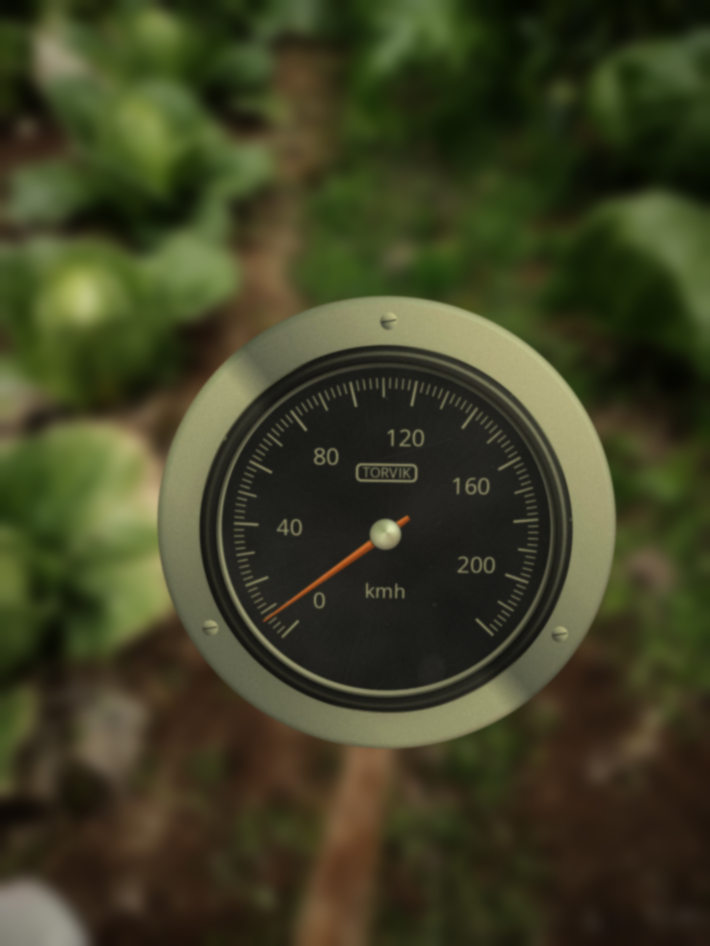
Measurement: 8 km/h
